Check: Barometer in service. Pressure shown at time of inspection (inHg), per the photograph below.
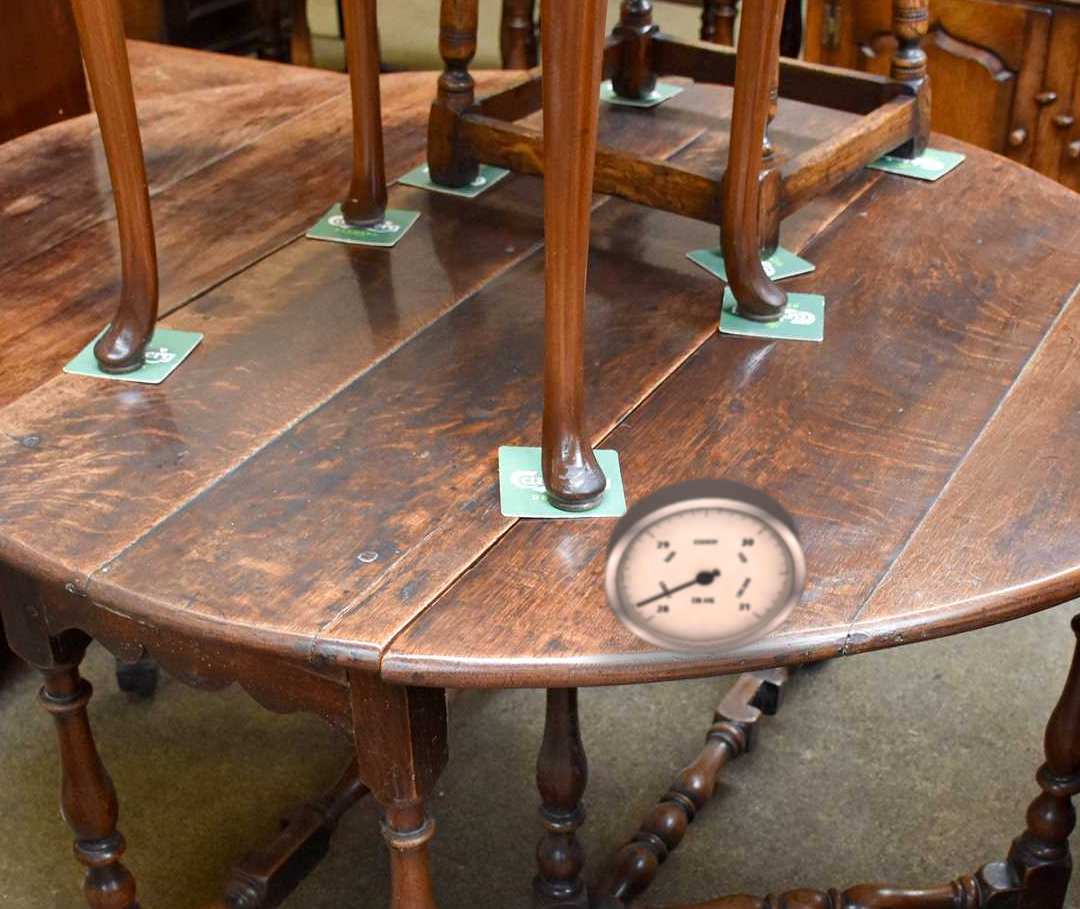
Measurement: 28.2 inHg
